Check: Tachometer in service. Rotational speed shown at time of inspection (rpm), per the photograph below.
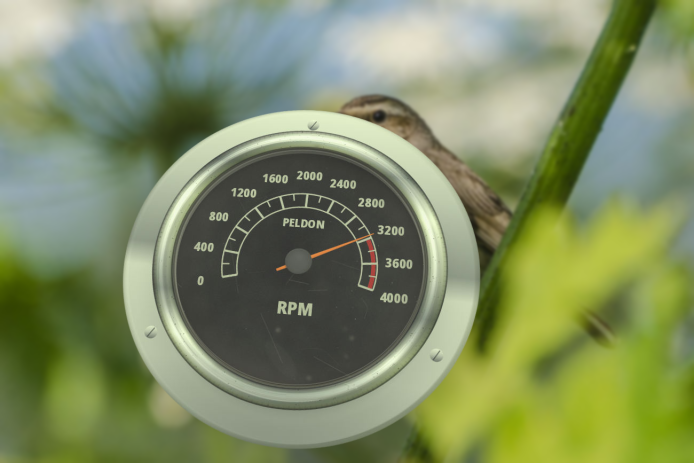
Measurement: 3200 rpm
